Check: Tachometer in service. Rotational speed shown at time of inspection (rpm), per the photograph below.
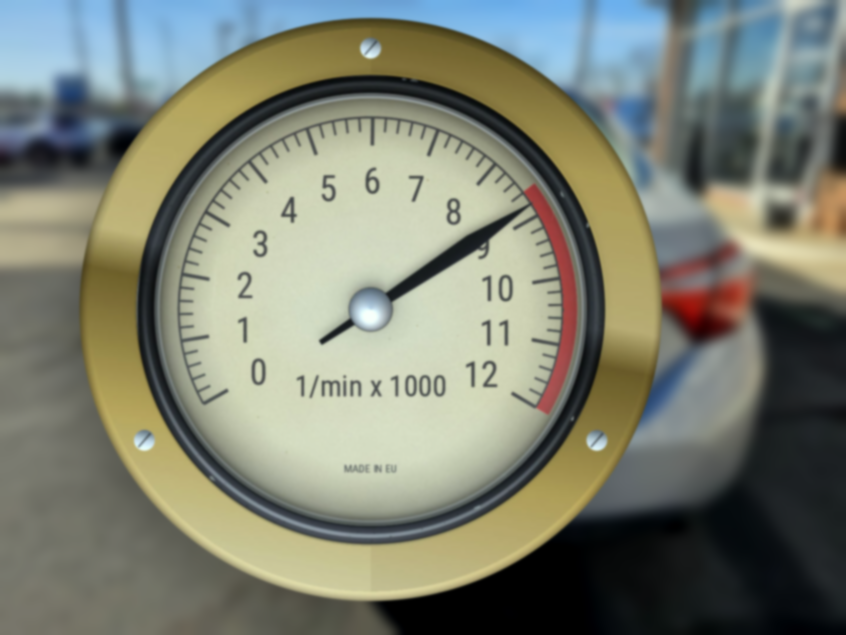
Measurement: 8800 rpm
